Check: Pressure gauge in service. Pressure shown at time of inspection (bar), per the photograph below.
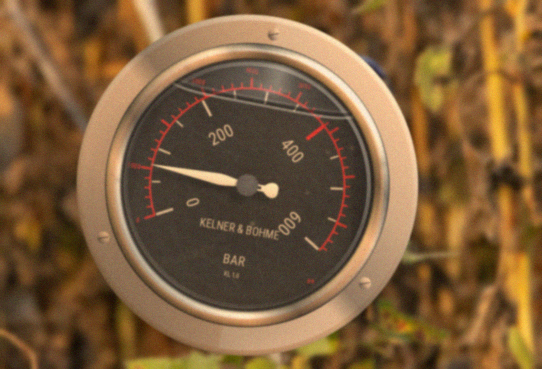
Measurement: 75 bar
